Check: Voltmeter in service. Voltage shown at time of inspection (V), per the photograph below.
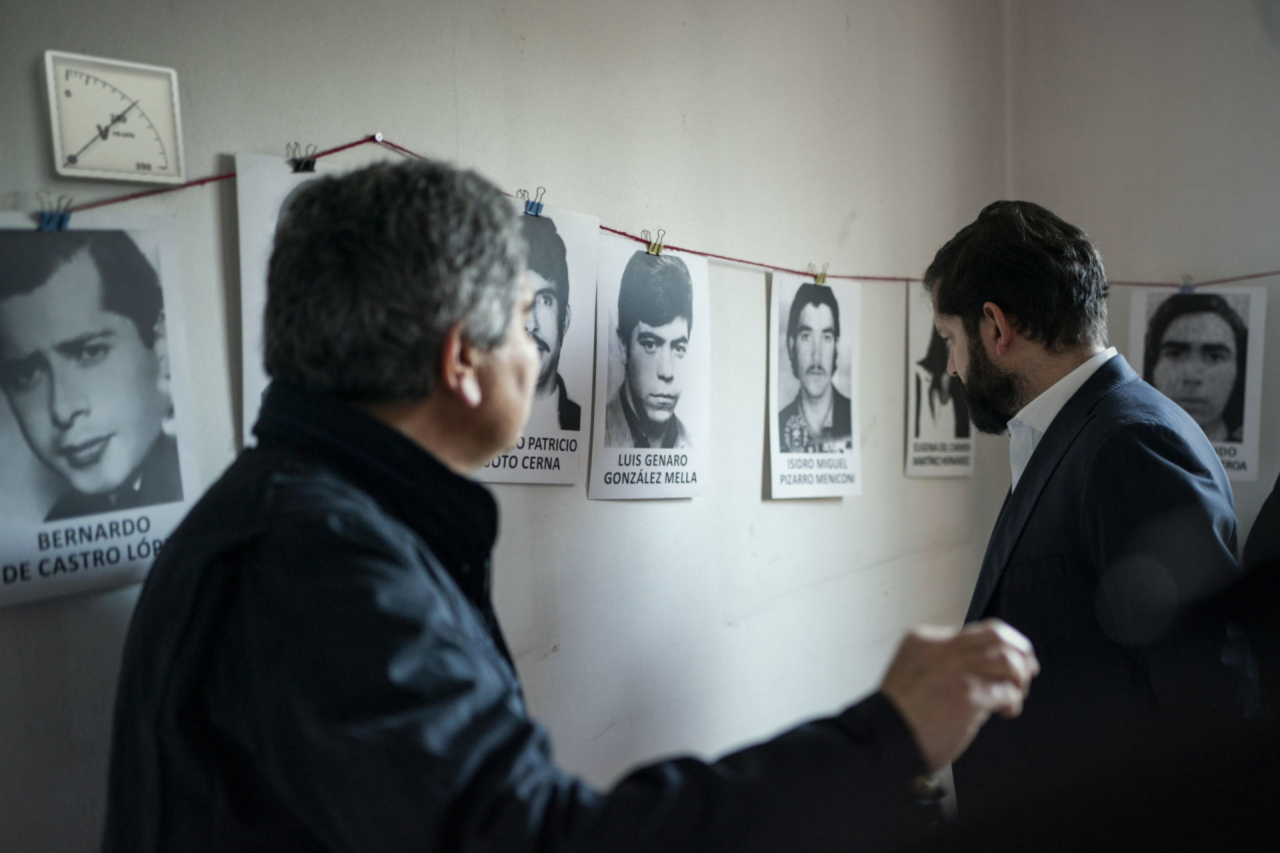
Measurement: 200 V
